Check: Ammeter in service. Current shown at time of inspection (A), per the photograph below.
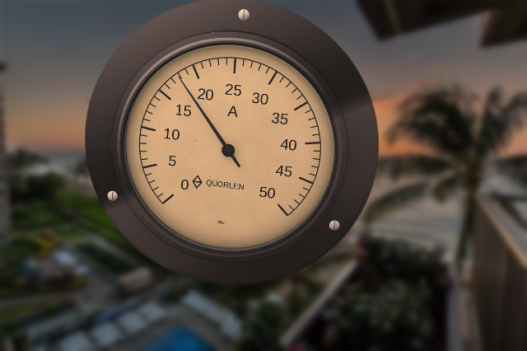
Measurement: 18 A
